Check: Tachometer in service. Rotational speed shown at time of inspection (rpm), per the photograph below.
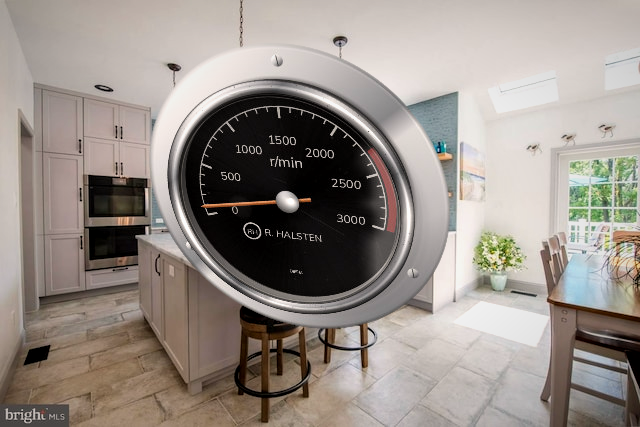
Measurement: 100 rpm
